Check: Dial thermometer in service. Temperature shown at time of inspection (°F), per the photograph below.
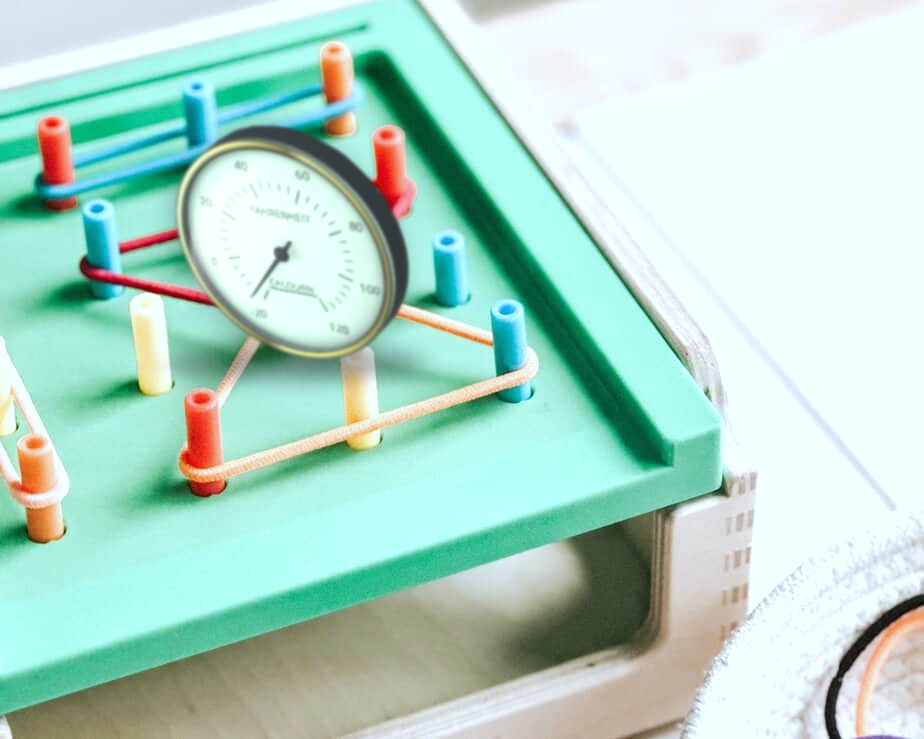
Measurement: -16 °F
